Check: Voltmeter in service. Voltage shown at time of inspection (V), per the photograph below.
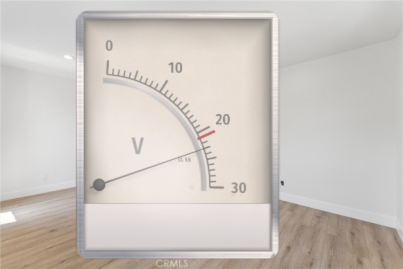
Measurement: 23 V
